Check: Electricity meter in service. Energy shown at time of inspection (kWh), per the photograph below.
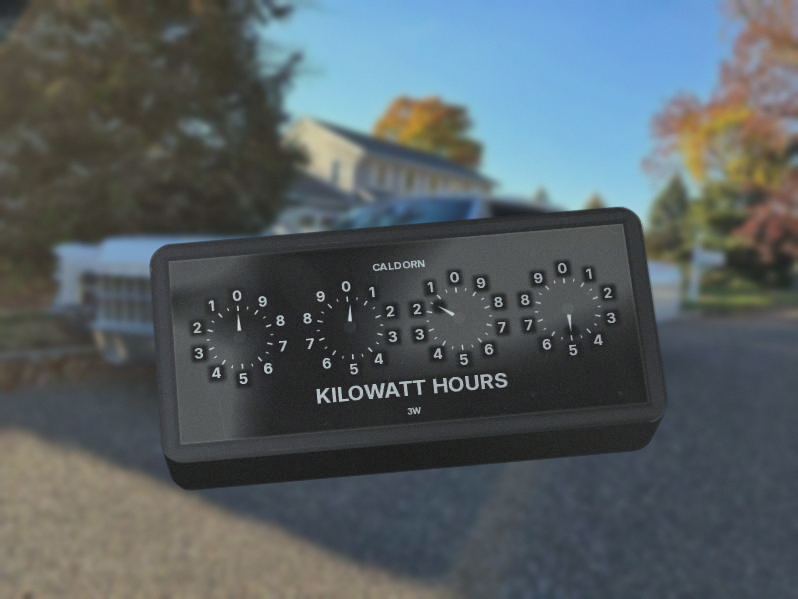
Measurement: 15 kWh
